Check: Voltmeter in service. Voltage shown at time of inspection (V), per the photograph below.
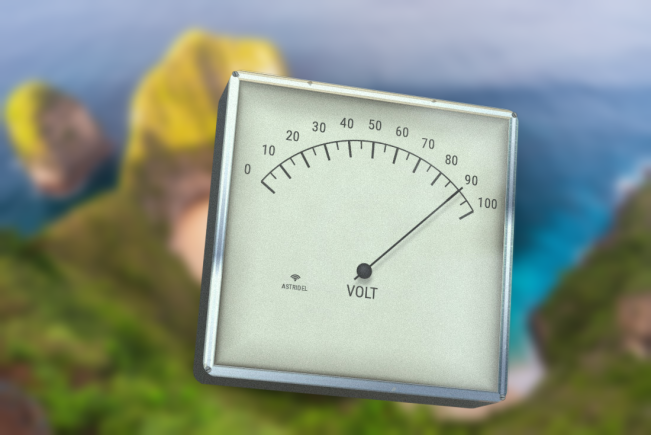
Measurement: 90 V
